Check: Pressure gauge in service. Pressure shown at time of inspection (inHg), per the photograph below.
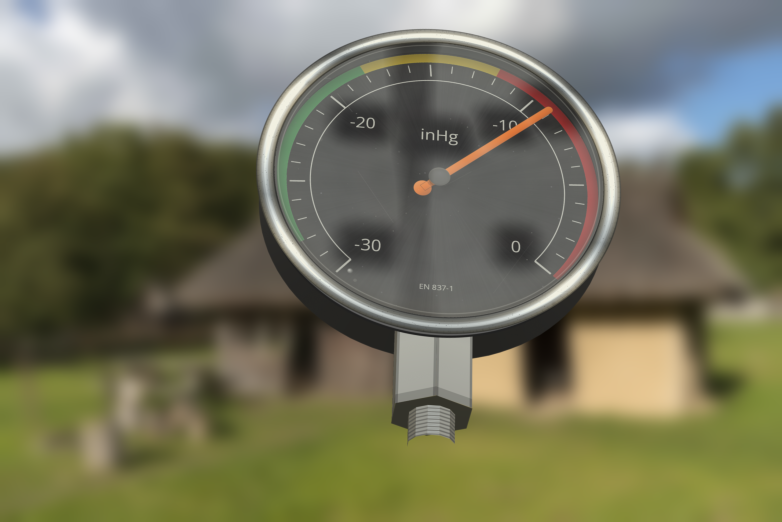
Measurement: -9 inHg
